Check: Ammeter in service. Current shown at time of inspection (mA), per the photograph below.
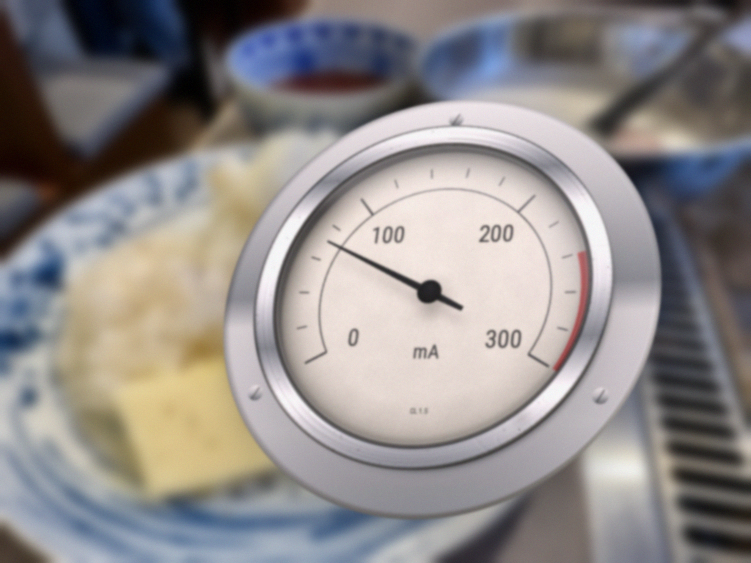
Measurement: 70 mA
